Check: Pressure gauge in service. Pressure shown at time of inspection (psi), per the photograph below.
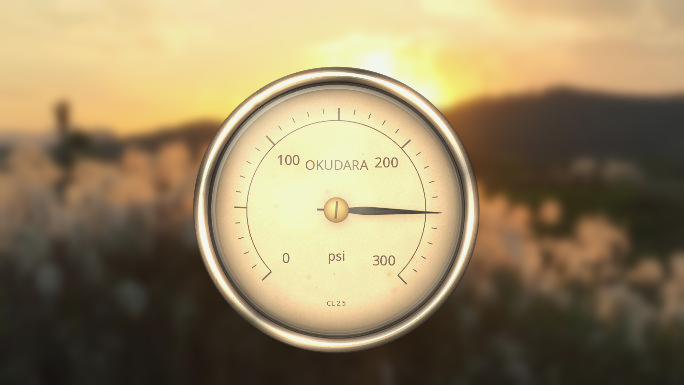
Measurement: 250 psi
